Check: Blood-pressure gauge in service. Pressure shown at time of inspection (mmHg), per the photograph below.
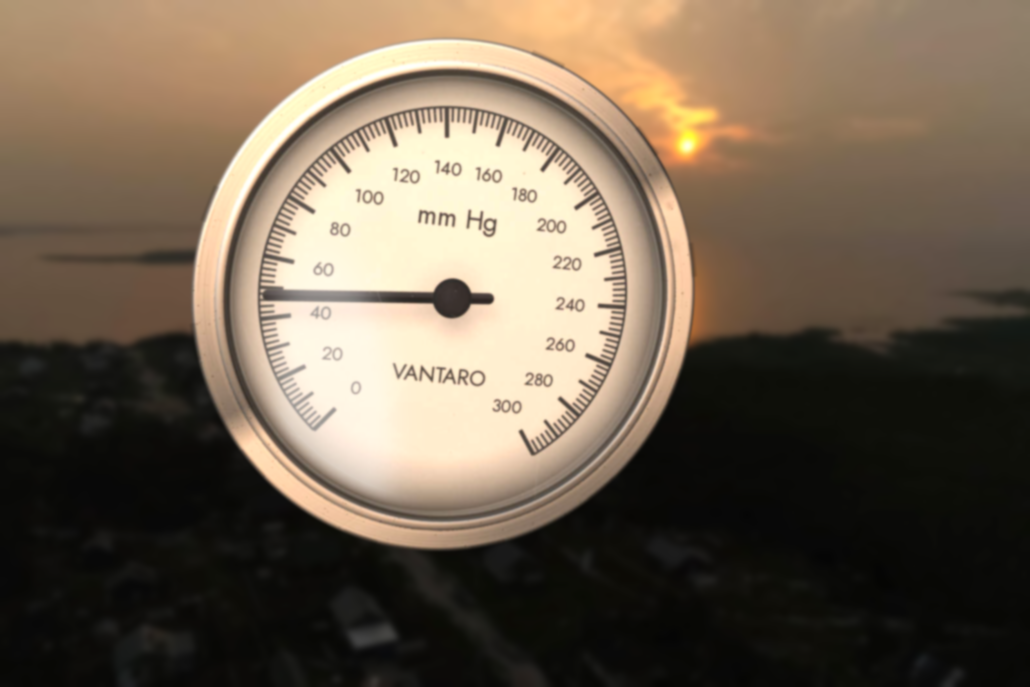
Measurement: 48 mmHg
